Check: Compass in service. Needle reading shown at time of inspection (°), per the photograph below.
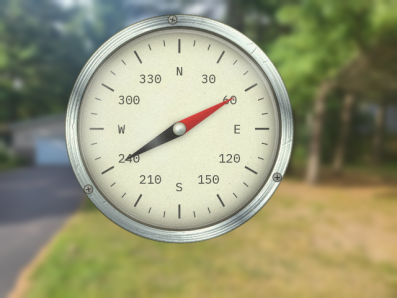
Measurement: 60 °
